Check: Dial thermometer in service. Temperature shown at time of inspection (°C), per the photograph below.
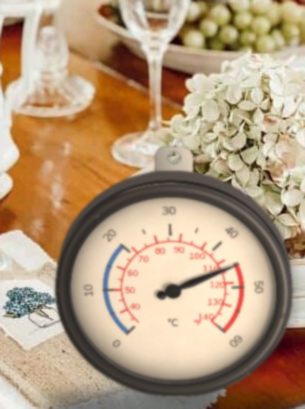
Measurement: 45 °C
